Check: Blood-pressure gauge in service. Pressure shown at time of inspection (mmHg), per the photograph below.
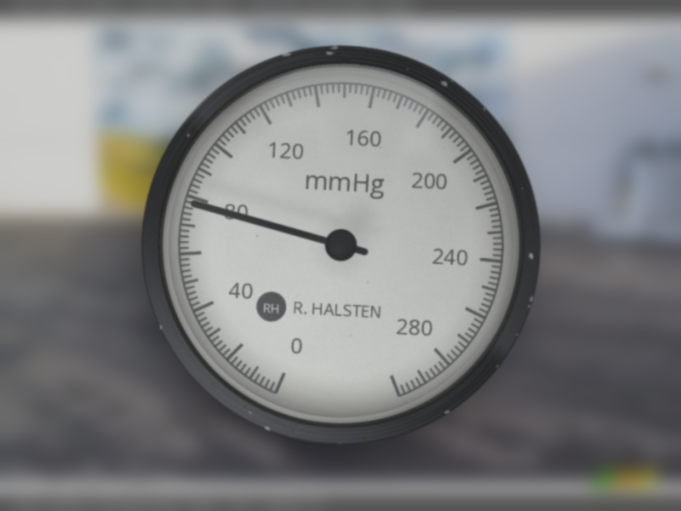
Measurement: 78 mmHg
